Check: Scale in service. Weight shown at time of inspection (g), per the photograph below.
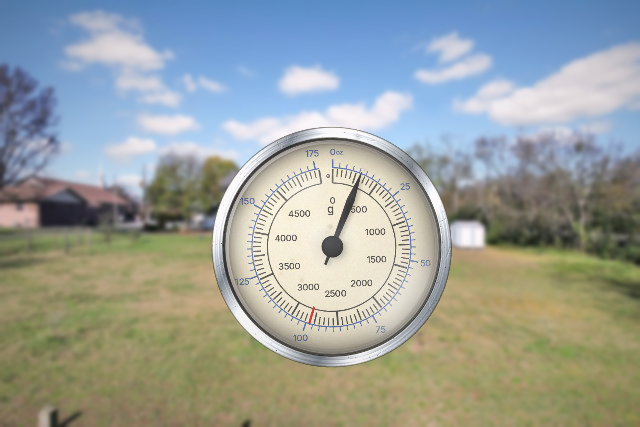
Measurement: 300 g
